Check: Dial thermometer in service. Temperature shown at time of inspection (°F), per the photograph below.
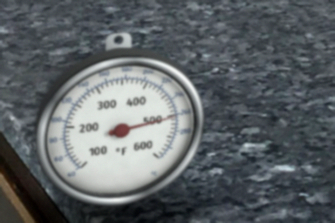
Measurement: 500 °F
